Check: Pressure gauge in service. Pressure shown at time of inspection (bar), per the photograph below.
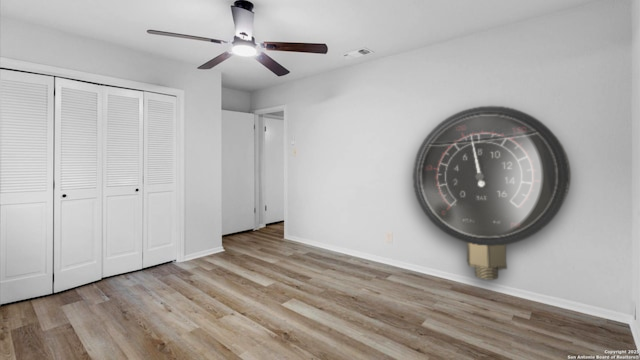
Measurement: 7.5 bar
